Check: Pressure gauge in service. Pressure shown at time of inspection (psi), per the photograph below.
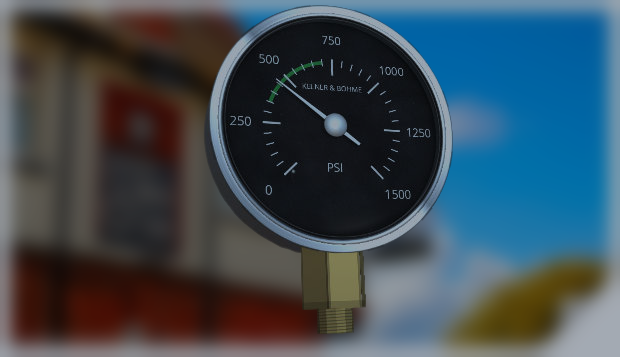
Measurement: 450 psi
